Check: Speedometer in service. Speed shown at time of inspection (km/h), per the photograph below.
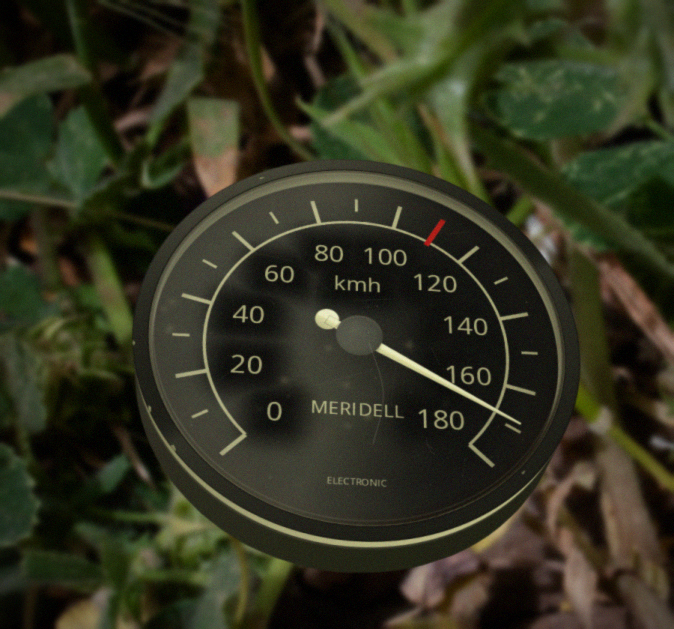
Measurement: 170 km/h
